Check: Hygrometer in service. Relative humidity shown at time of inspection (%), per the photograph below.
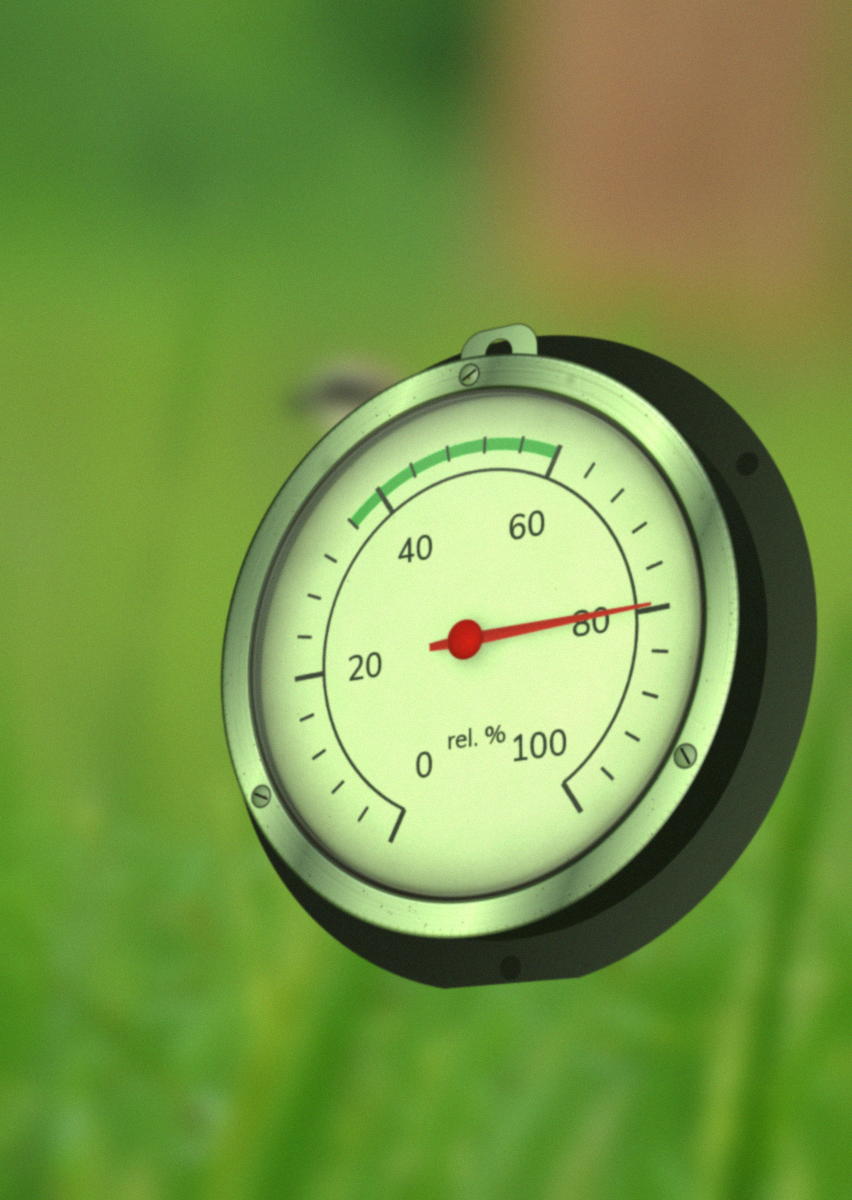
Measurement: 80 %
